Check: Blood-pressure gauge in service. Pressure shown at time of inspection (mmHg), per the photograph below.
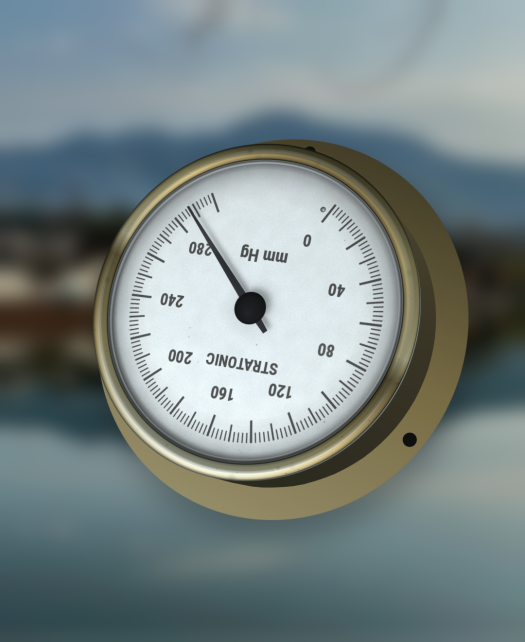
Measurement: 288 mmHg
